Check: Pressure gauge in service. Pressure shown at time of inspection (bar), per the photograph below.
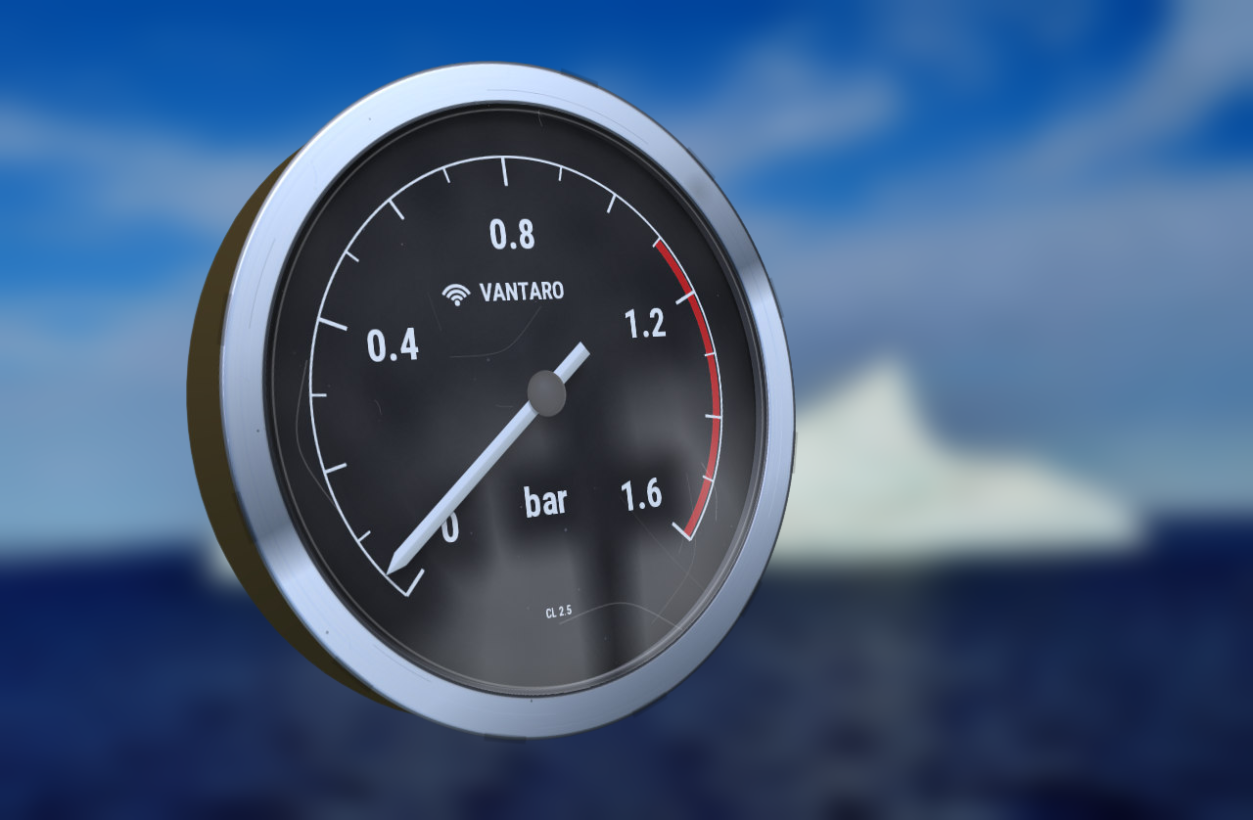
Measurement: 0.05 bar
